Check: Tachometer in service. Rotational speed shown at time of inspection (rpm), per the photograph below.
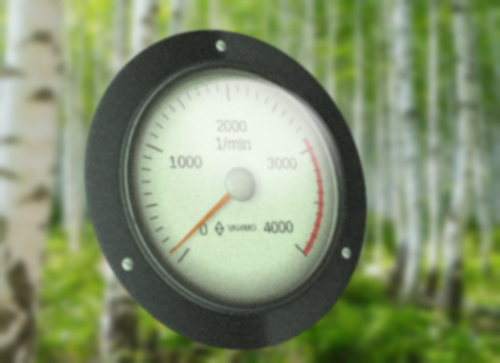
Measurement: 100 rpm
